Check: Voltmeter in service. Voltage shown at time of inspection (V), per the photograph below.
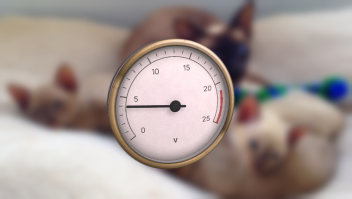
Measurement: 4 V
